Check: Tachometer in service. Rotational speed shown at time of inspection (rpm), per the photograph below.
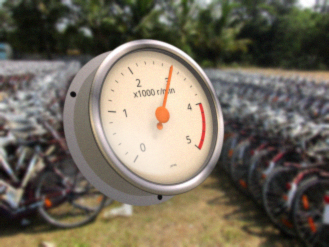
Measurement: 3000 rpm
